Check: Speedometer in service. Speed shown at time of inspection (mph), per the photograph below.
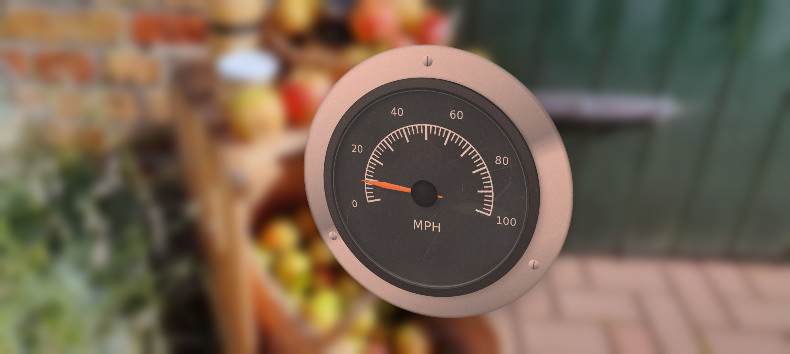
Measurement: 10 mph
